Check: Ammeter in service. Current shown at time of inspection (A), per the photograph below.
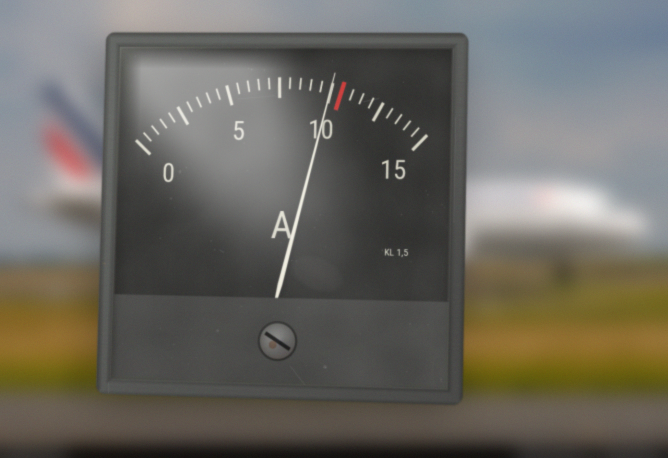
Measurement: 10 A
